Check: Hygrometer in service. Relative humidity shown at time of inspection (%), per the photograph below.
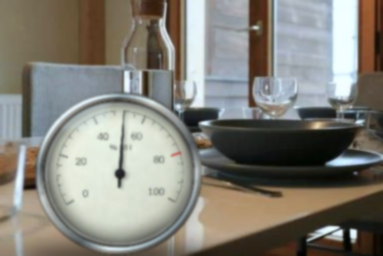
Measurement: 52 %
